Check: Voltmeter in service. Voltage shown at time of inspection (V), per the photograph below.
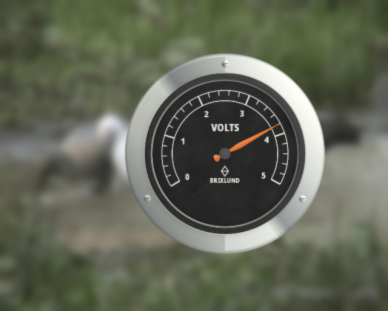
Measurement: 3.8 V
